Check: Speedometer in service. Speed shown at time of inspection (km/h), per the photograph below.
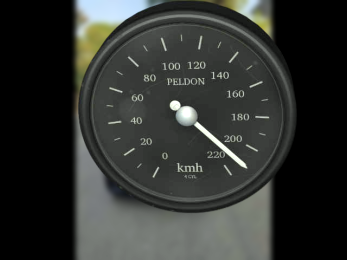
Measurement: 210 km/h
